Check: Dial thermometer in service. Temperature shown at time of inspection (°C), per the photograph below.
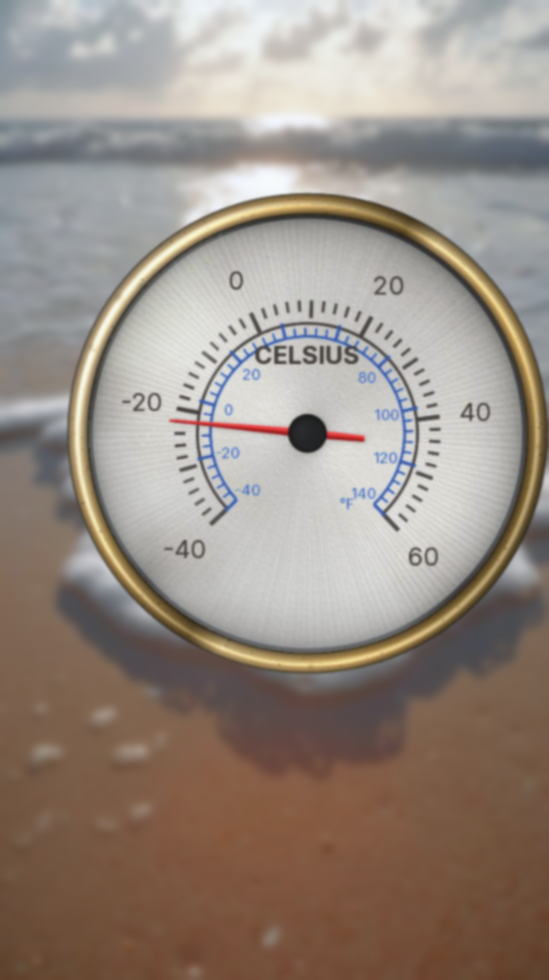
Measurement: -22 °C
